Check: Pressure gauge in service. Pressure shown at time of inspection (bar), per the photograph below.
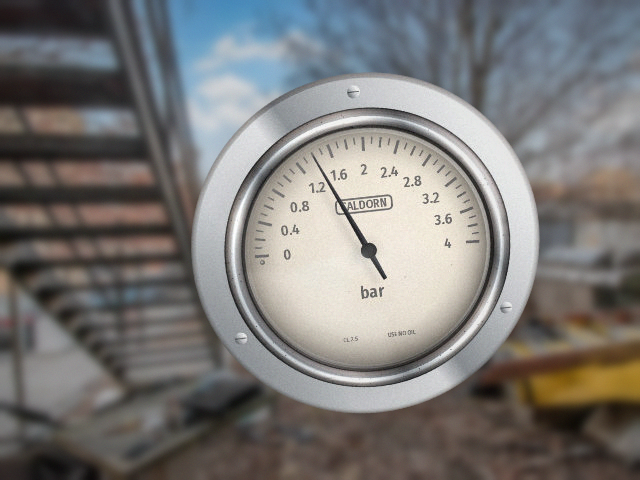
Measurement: 1.4 bar
